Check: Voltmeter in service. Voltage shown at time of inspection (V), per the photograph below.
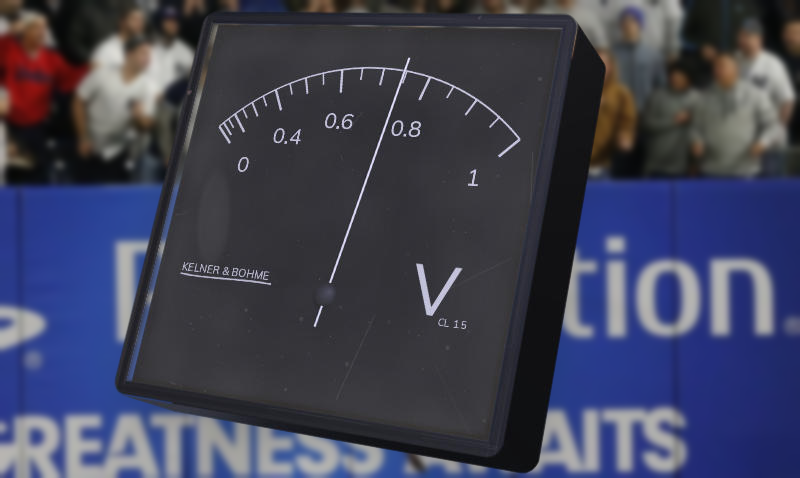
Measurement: 0.75 V
